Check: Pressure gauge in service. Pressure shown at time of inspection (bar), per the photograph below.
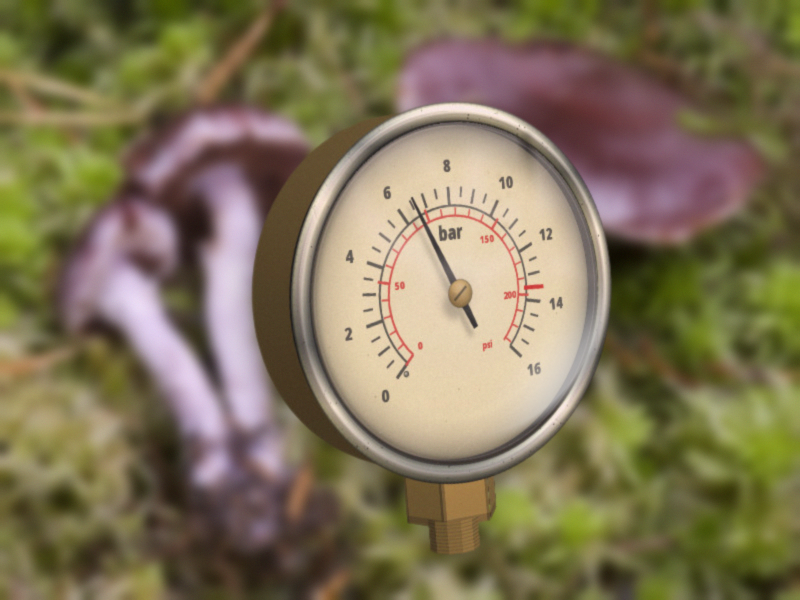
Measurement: 6.5 bar
